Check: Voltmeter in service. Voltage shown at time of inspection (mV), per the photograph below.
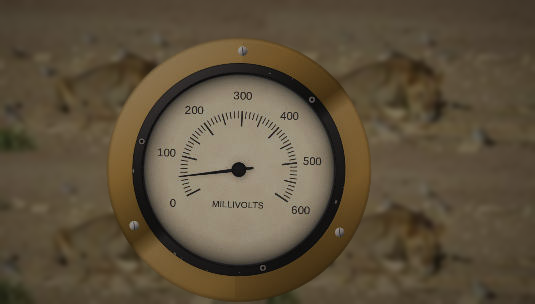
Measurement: 50 mV
